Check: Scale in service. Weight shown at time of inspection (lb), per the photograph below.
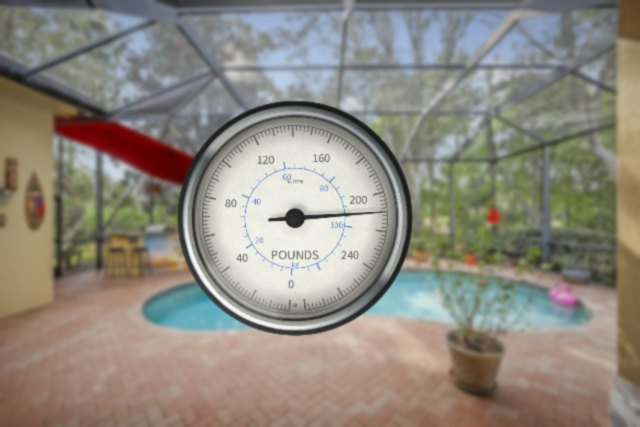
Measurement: 210 lb
